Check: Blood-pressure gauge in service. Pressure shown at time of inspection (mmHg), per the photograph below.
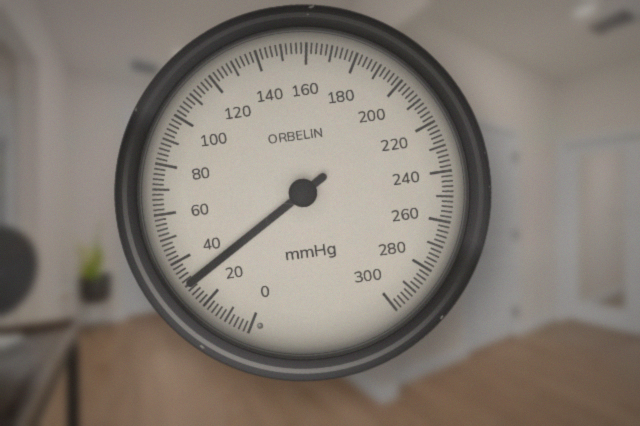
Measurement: 30 mmHg
